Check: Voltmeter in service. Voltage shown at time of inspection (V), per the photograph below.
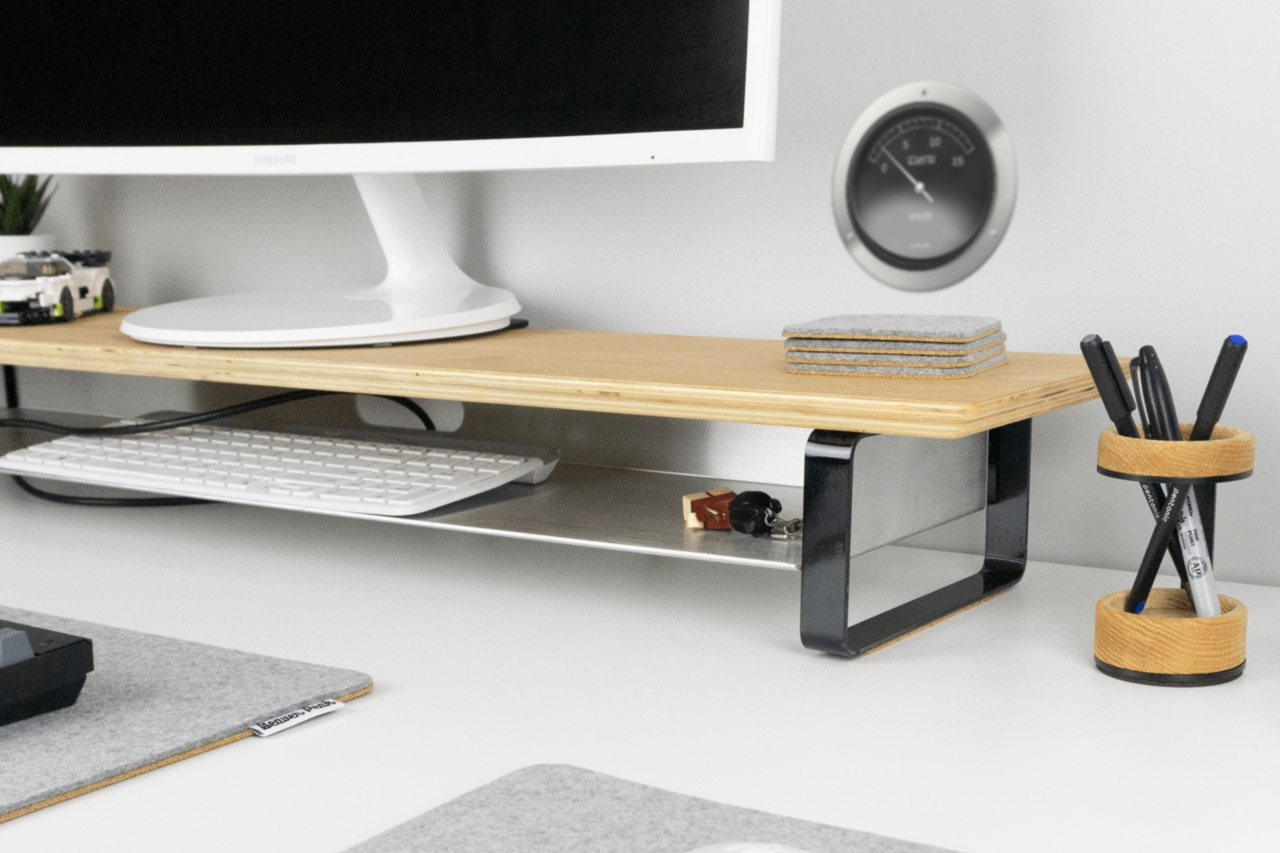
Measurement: 2 V
